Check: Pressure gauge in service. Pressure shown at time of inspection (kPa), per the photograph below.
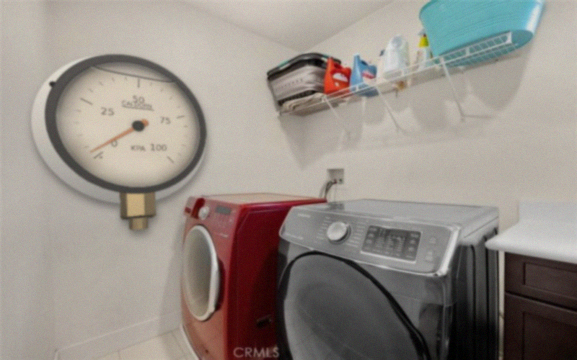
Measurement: 2.5 kPa
